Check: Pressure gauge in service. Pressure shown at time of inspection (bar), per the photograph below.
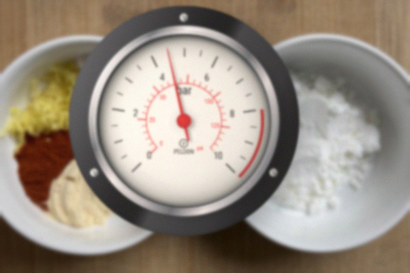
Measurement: 4.5 bar
